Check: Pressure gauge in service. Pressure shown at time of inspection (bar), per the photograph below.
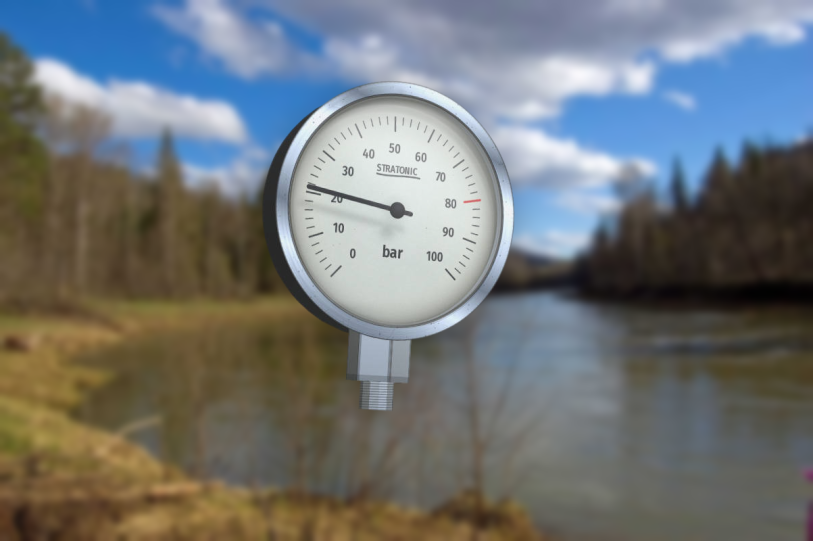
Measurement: 21 bar
